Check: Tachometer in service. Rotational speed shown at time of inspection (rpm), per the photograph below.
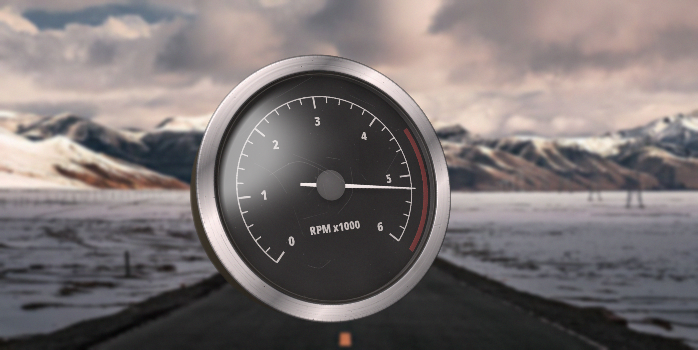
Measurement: 5200 rpm
